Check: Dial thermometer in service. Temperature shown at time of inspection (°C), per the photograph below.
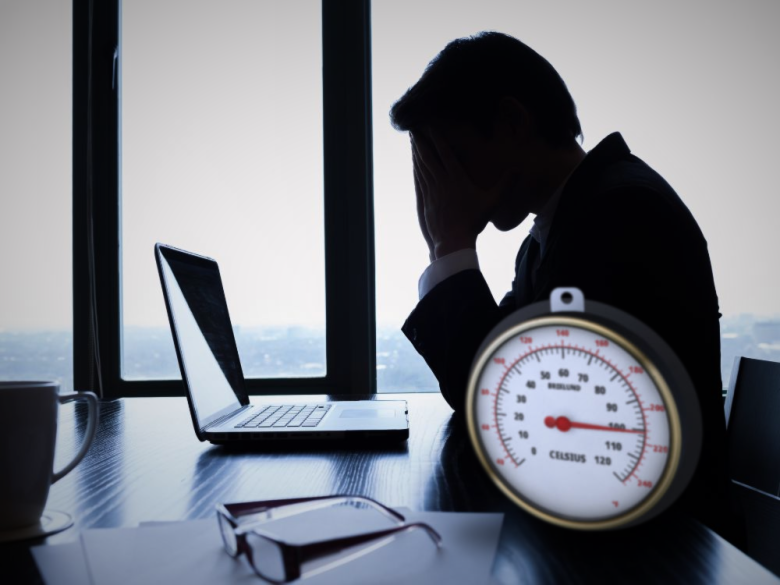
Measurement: 100 °C
